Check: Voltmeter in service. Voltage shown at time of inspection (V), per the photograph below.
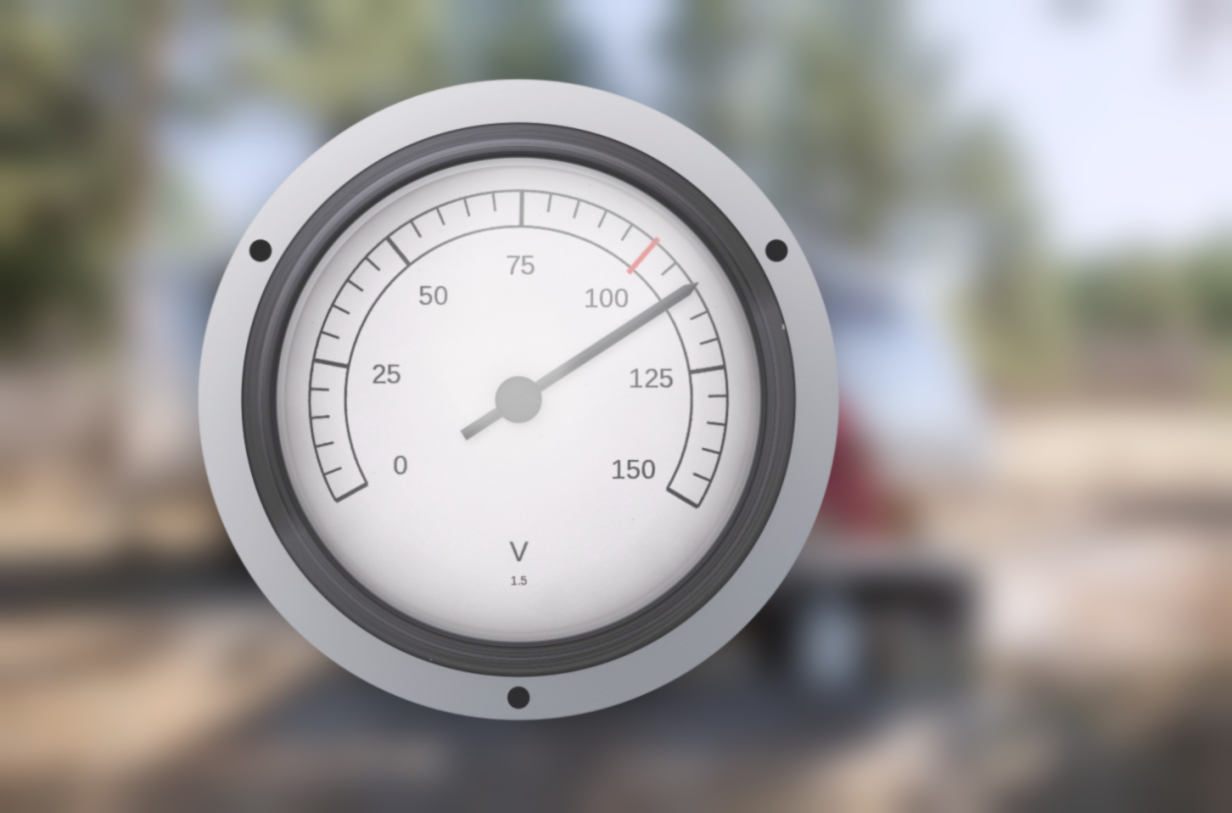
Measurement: 110 V
